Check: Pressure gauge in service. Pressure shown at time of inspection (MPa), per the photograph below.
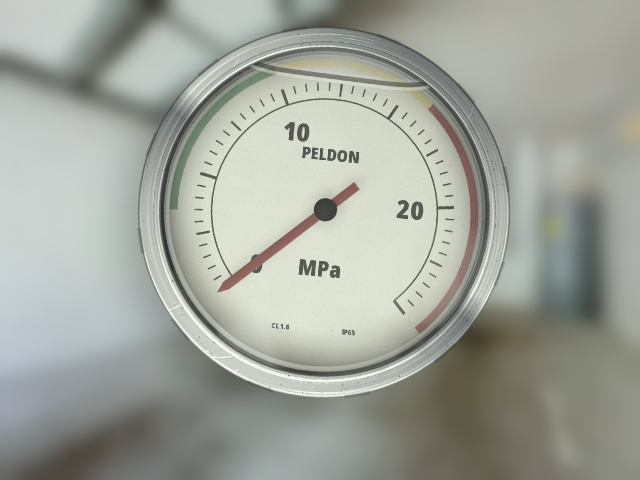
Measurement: 0 MPa
